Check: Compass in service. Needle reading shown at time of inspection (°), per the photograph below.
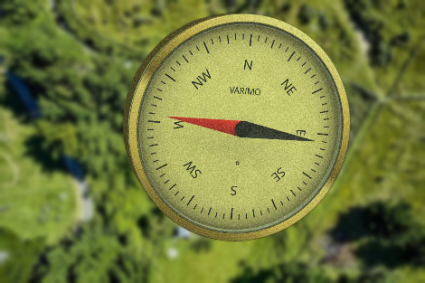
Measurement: 275 °
